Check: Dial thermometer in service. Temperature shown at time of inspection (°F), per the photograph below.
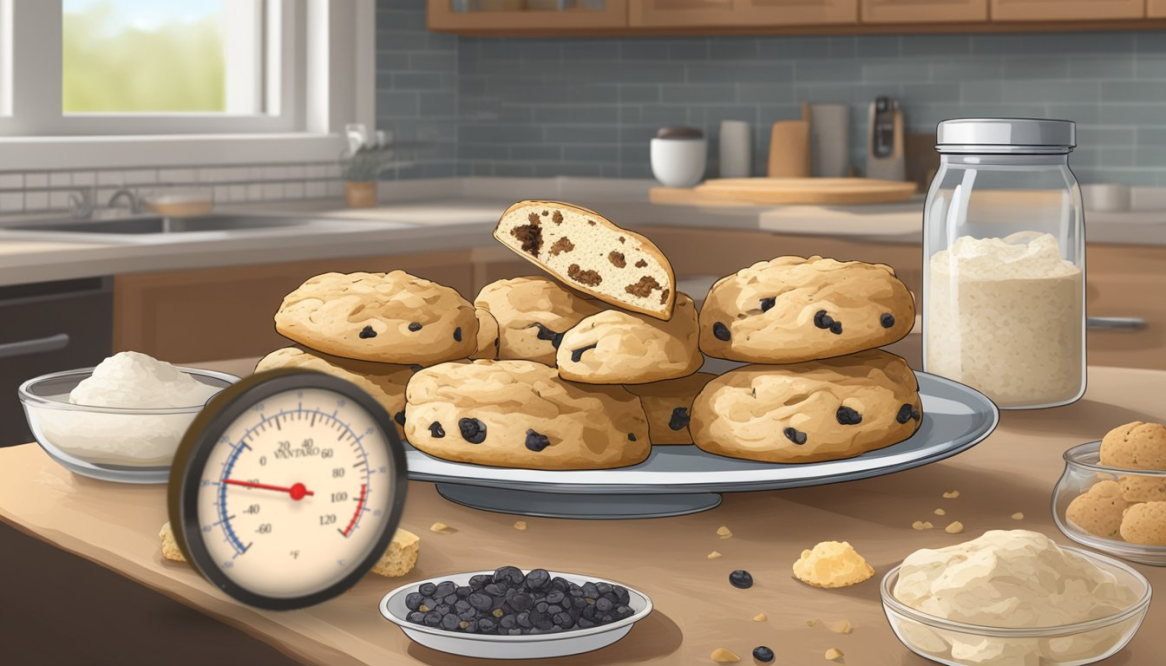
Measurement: -20 °F
